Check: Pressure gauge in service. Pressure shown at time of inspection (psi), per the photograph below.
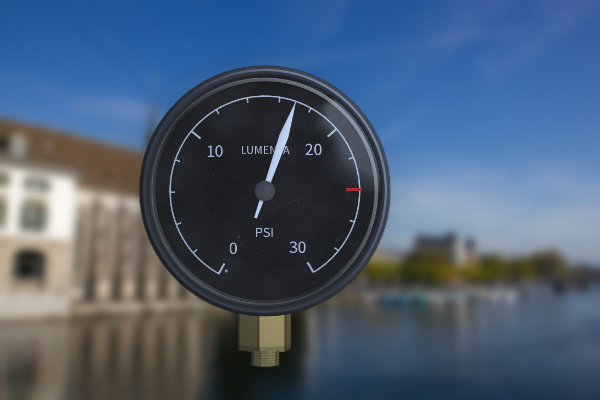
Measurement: 17 psi
